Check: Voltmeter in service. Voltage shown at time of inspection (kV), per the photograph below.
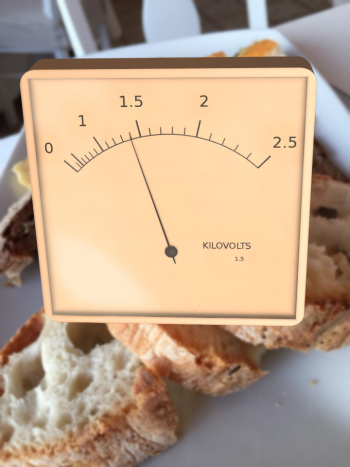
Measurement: 1.4 kV
